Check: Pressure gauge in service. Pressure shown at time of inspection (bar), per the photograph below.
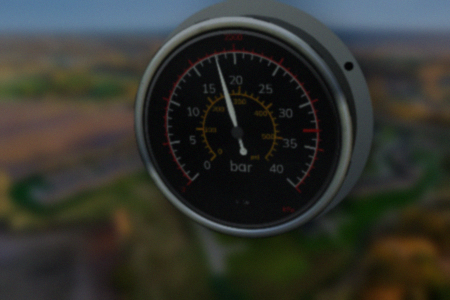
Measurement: 18 bar
